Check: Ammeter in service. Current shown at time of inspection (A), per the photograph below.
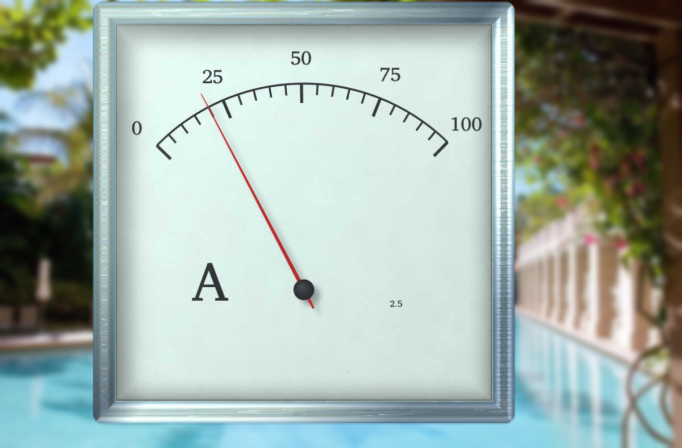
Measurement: 20 A
